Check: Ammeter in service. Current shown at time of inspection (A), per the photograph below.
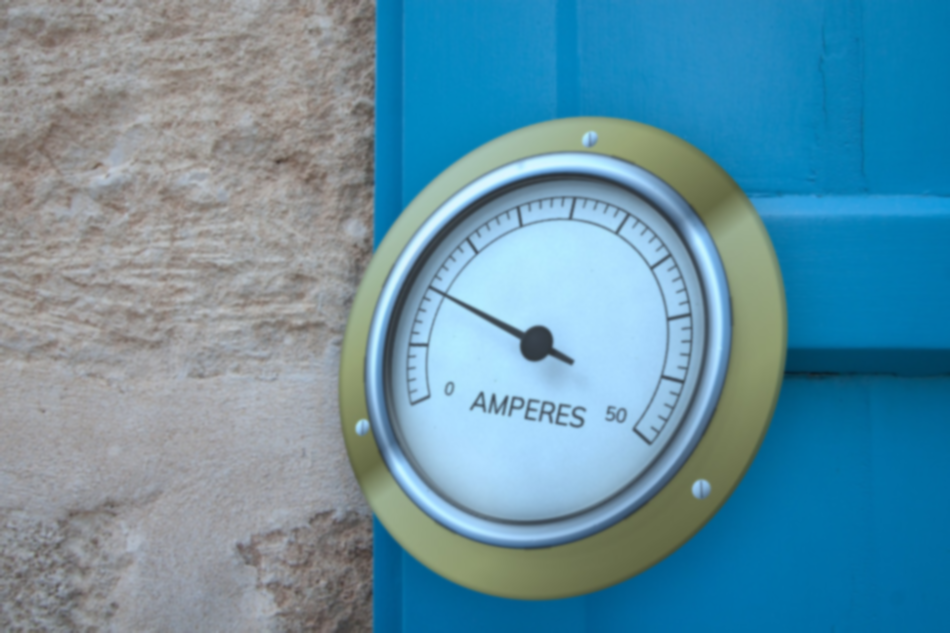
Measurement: 10 A
